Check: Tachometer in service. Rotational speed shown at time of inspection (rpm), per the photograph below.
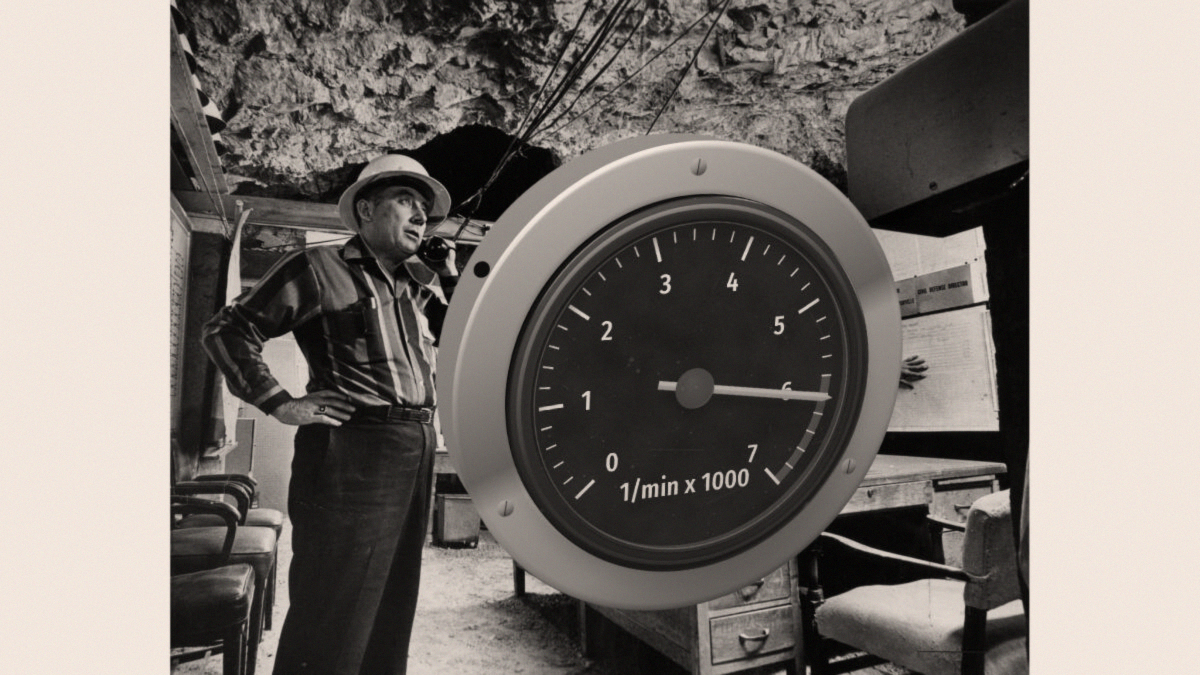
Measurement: 6000 rpm
